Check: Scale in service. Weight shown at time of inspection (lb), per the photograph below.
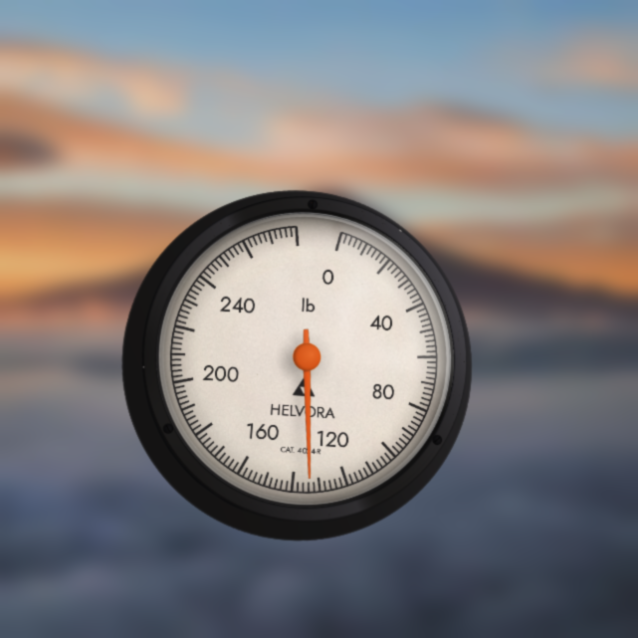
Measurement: 134 lb
